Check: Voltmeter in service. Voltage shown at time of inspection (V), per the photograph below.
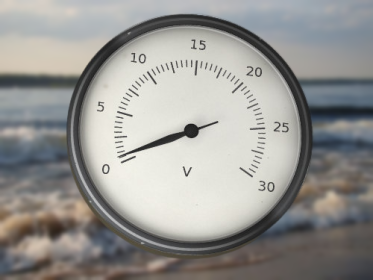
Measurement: 0.5 V
